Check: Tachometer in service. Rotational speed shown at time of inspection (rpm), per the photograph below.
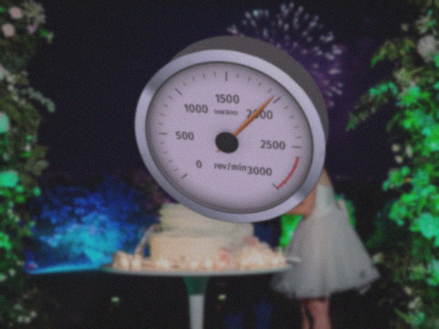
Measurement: 1950 rpm
